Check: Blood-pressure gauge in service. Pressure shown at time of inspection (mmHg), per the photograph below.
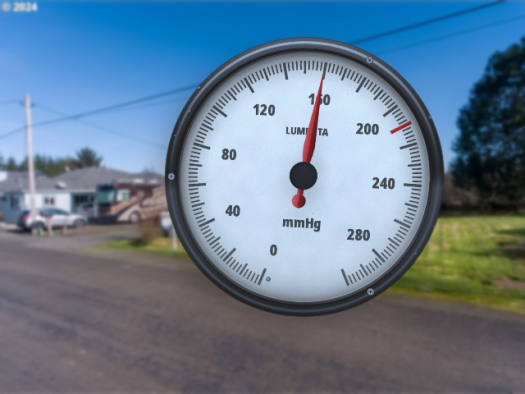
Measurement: 160 mmHg
